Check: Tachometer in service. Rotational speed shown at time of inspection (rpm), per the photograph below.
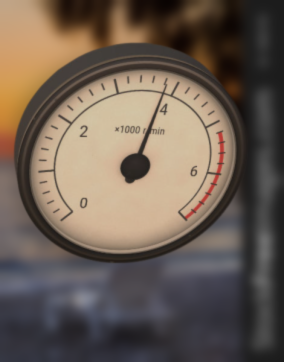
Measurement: 3800 rpm
